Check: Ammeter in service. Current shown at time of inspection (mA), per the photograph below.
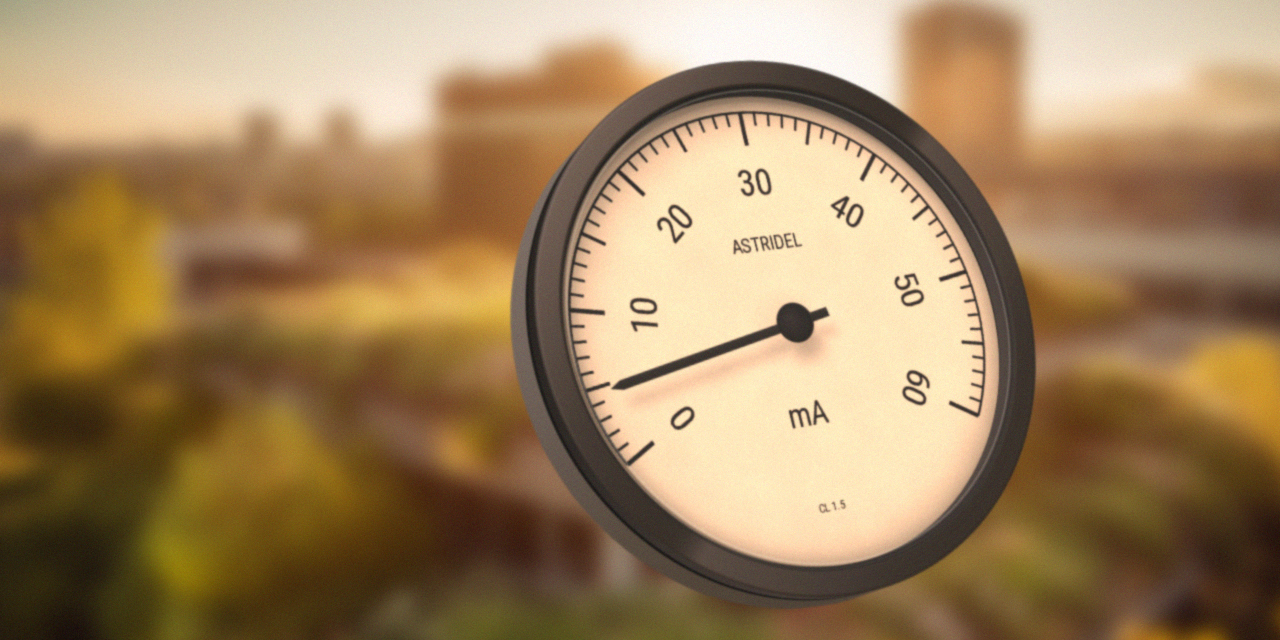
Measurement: 4.5 mA
